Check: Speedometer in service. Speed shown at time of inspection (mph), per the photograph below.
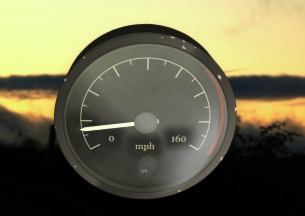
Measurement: 15 mph
